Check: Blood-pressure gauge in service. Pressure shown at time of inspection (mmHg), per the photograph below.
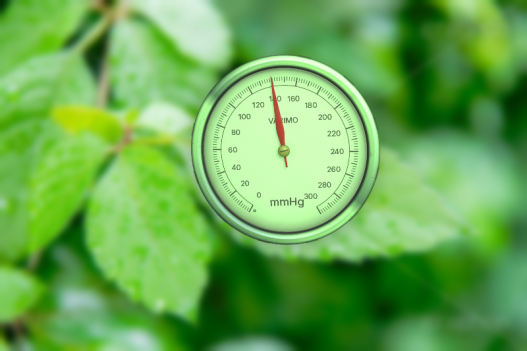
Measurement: 140 mmHg
